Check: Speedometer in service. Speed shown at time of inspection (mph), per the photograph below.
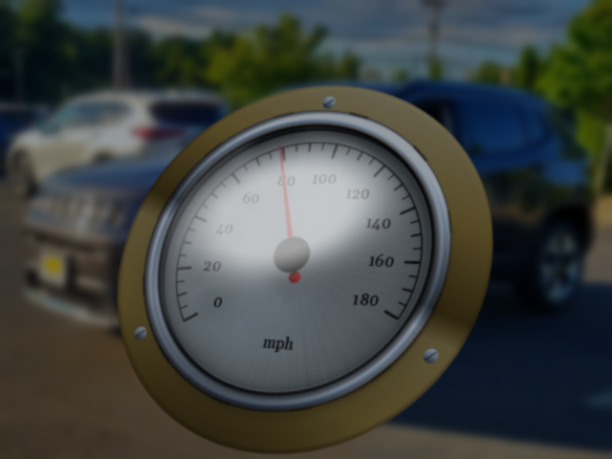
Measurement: 80 mph
